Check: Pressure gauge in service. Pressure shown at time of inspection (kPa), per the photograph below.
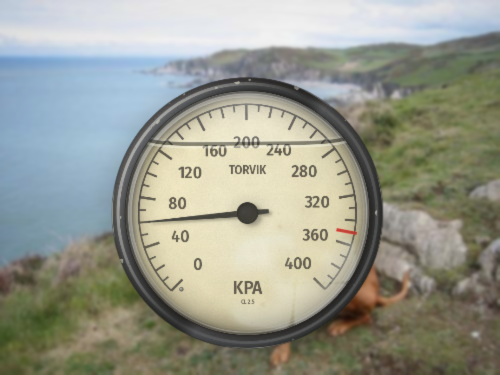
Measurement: 60 kPa
